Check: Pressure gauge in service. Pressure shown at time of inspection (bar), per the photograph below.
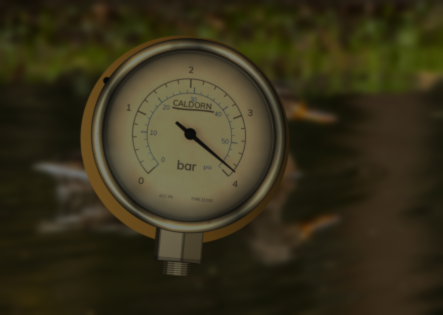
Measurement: 3.9 bar
